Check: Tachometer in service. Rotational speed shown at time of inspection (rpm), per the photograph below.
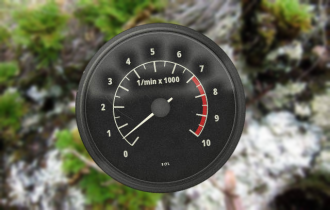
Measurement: 500 rpm
